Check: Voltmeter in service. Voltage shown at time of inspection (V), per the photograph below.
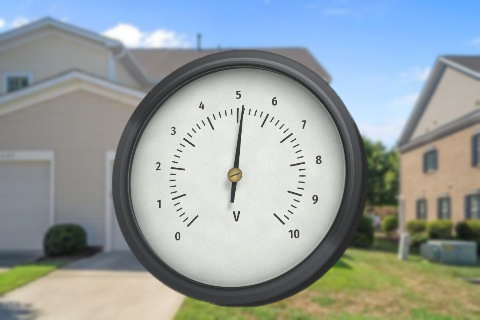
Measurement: 5.2 V
